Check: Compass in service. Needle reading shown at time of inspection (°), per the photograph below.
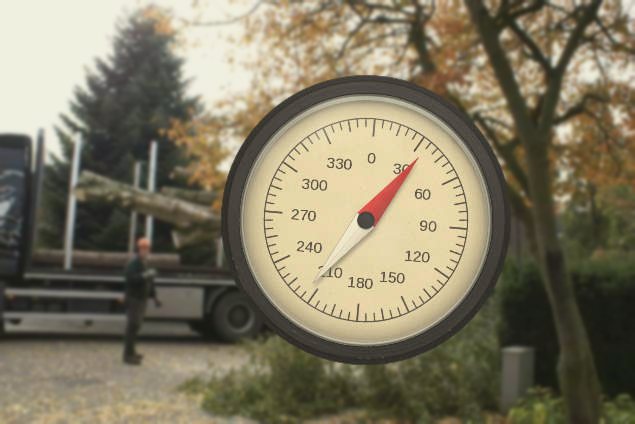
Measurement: 35 °
